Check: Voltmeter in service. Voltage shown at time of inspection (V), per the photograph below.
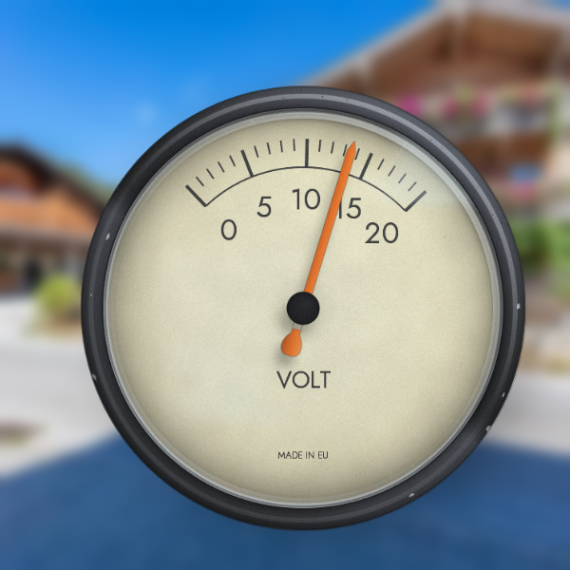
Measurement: 13.5 V
